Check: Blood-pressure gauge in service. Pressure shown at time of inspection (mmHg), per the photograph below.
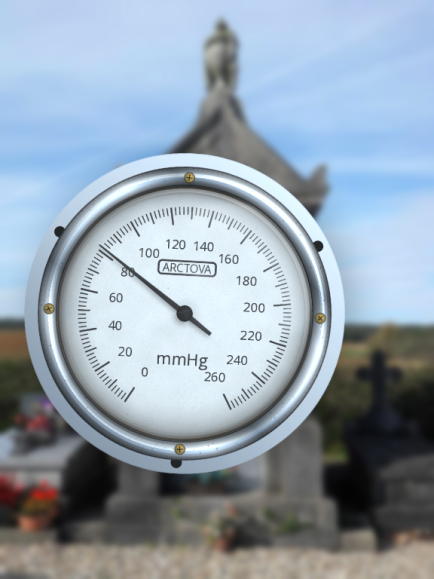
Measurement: 82 mmHg
